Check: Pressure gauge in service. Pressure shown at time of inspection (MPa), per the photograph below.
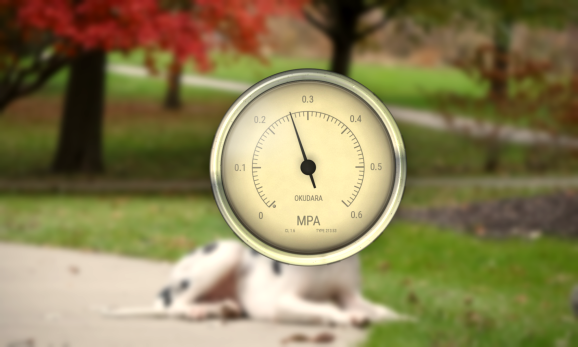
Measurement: 0.26 MPa
